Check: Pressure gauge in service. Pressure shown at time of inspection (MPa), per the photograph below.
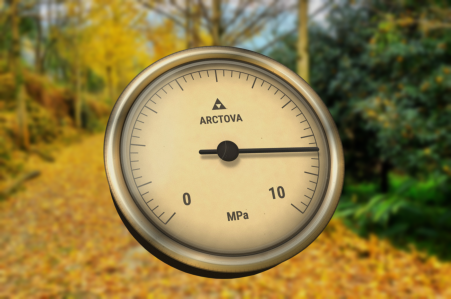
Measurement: 8.4 MPa
